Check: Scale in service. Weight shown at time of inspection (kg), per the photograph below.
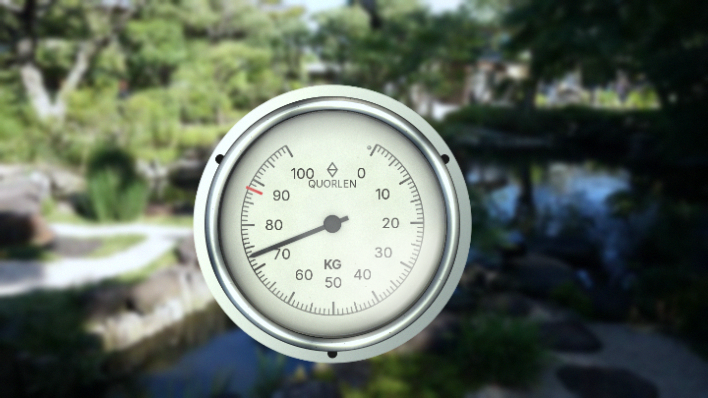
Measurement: 73 kg
